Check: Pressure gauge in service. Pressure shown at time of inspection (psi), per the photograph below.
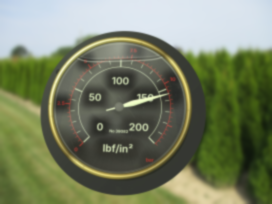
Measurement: 155 psi
